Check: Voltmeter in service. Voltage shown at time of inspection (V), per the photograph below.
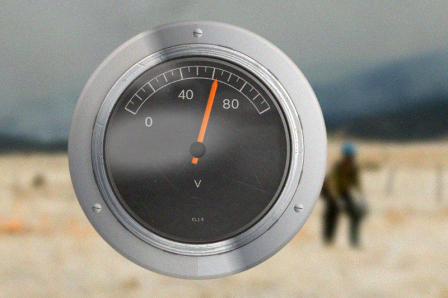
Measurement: 62.5 V
